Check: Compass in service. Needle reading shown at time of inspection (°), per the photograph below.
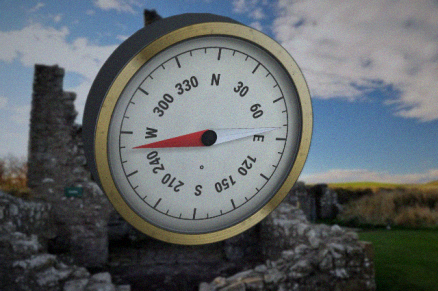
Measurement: 260 °
